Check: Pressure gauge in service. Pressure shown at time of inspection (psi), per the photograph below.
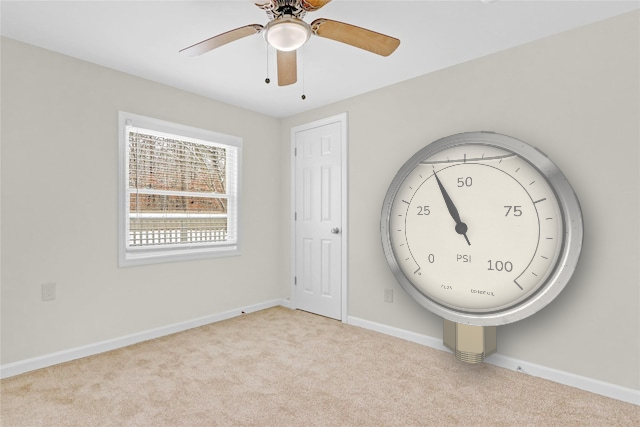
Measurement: 40 psi
